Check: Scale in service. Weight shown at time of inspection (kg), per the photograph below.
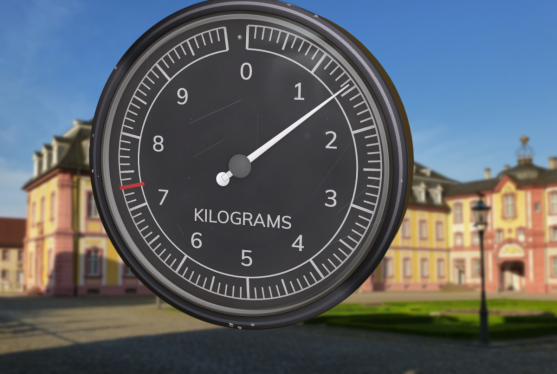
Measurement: 1.45 kg
